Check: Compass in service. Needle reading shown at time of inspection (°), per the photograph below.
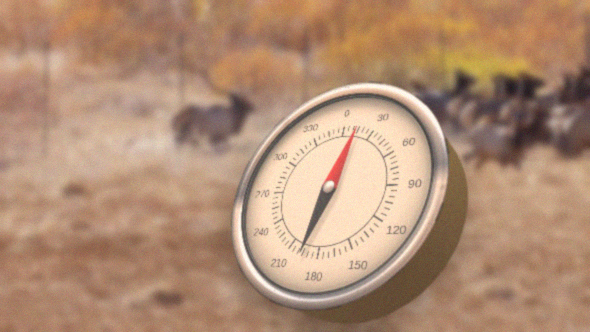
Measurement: 15 °
